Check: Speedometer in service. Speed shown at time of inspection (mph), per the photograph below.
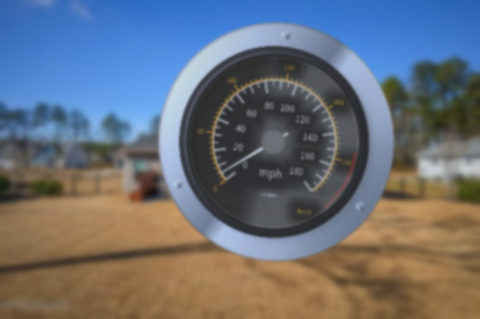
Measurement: 5 mph
